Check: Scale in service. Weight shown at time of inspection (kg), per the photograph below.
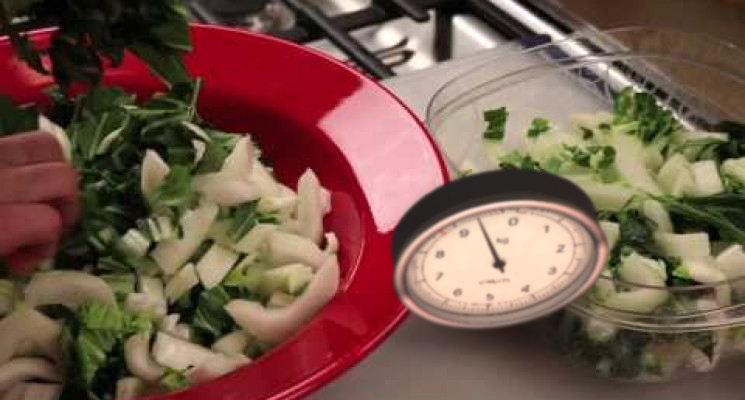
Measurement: 9.5 kg
